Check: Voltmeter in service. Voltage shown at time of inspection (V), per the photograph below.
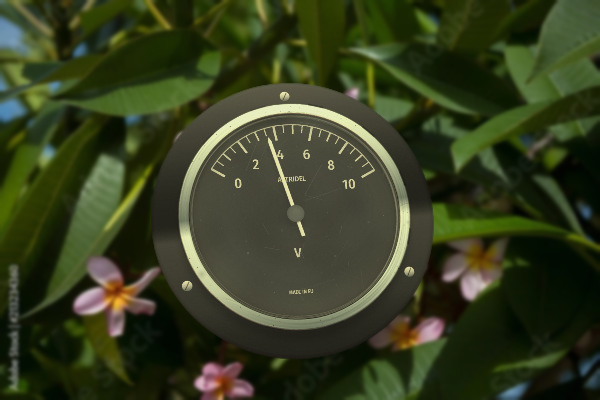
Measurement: 3.5 V
